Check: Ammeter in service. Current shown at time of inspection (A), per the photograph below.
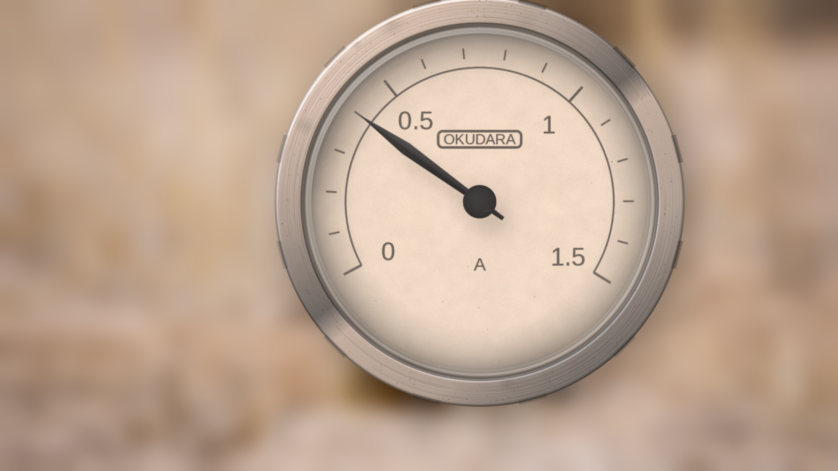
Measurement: 0.4 A
